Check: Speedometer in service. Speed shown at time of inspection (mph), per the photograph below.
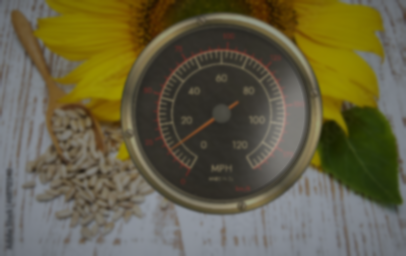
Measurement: 10 mph
